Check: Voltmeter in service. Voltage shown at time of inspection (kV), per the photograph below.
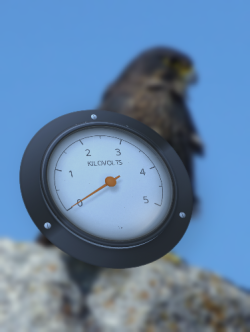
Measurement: 0 kV
